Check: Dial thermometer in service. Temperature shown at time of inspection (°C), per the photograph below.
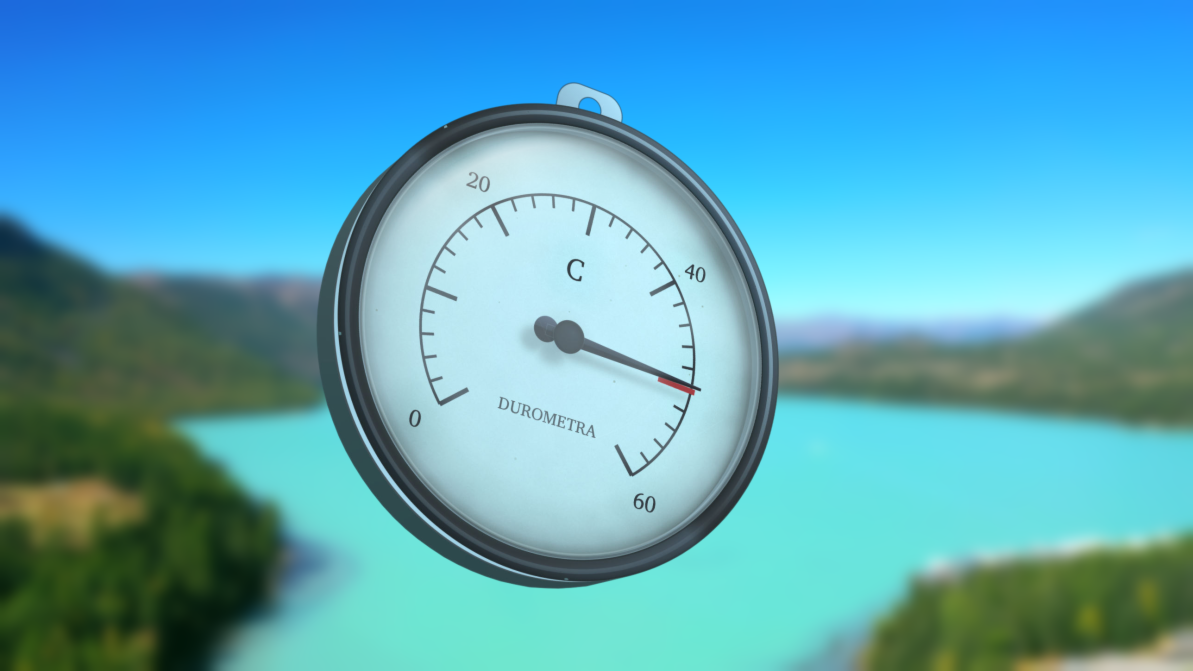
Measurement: 50 °C
